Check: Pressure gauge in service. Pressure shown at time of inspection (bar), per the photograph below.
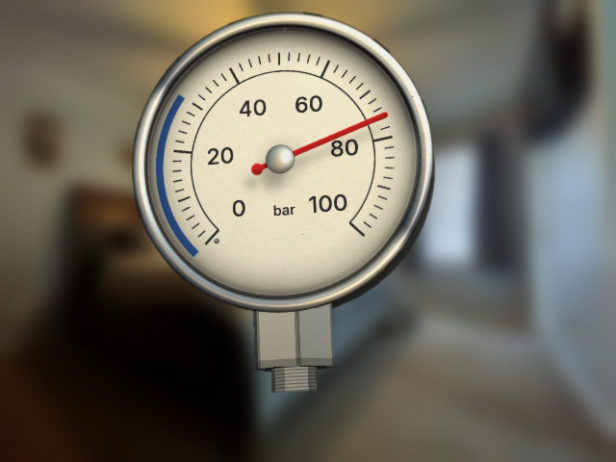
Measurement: 76 bar
